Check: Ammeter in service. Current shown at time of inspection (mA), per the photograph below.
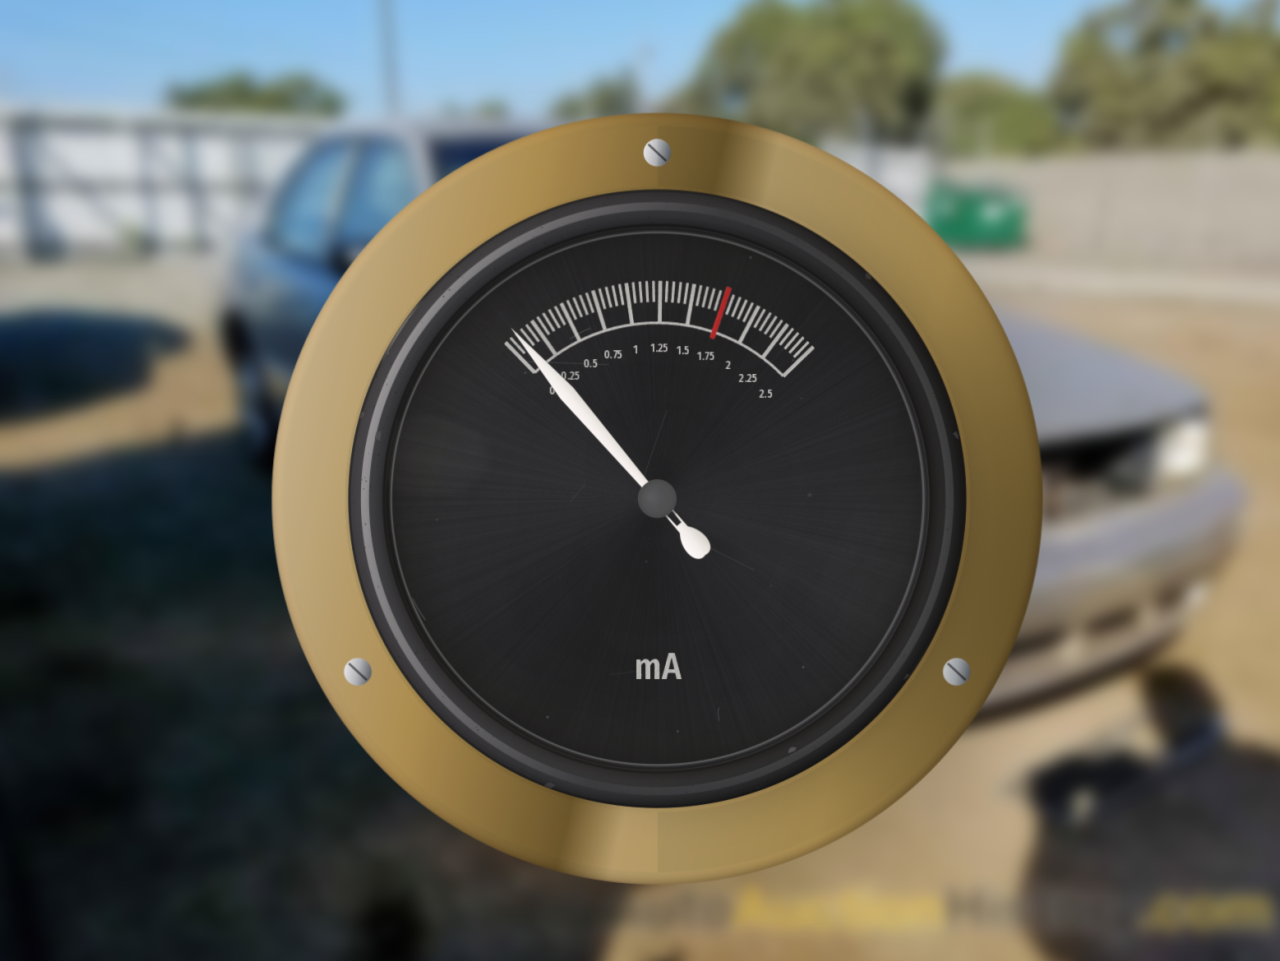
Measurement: 0.1 mA
